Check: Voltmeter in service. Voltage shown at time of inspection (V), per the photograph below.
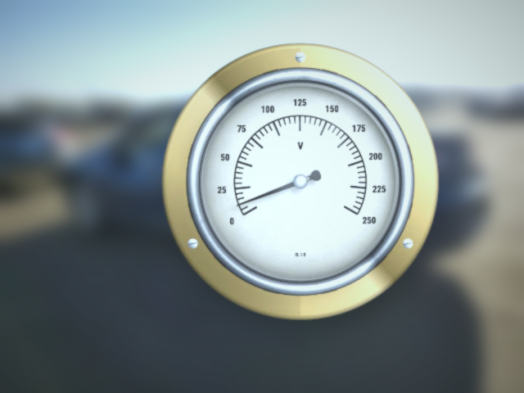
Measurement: 10 V
